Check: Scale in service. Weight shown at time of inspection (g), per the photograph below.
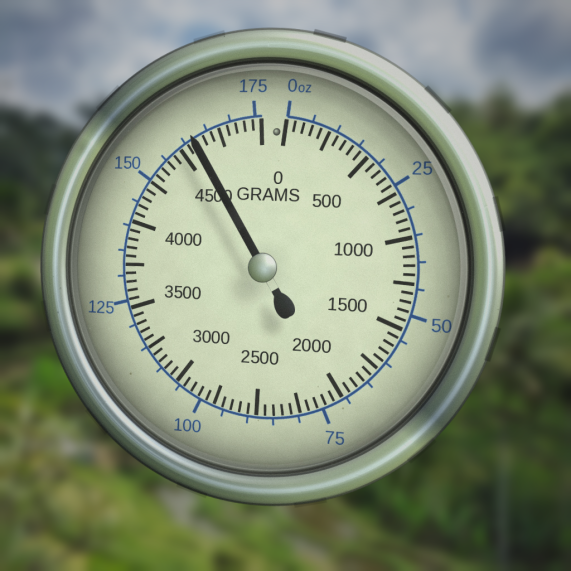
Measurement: 4600 g
